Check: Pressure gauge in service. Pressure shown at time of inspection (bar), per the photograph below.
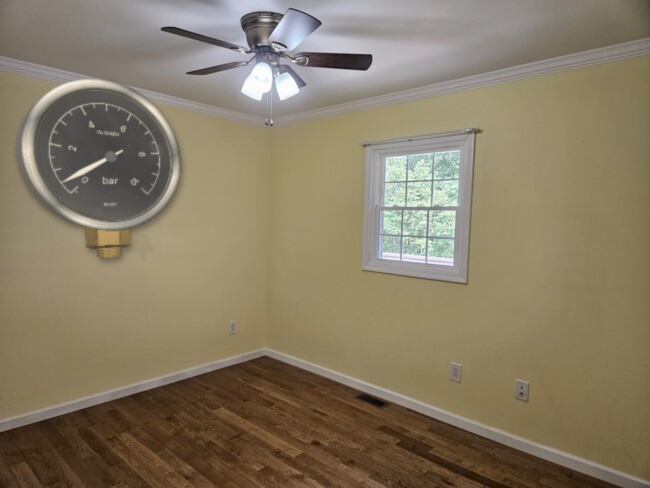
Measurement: 0.5 bar
